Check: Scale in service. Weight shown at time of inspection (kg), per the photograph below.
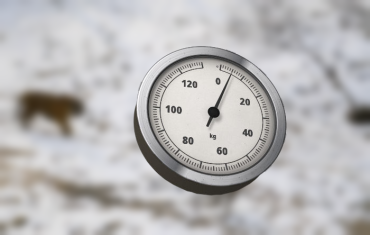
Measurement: 5 kg
